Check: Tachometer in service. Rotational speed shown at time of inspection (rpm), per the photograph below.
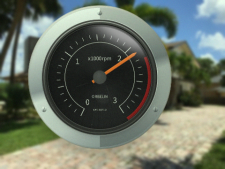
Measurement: 2100 rpm
